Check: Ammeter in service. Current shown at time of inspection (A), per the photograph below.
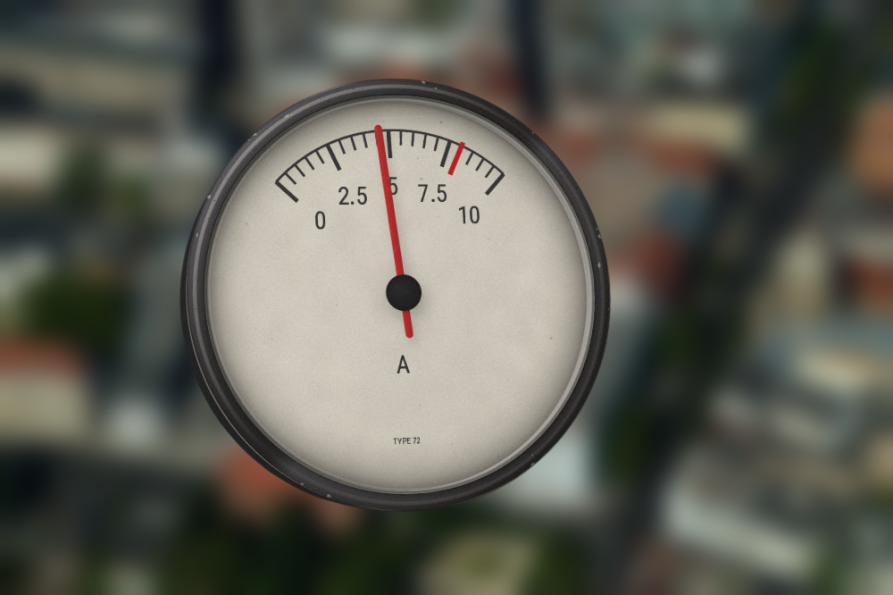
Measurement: 4.5 A
